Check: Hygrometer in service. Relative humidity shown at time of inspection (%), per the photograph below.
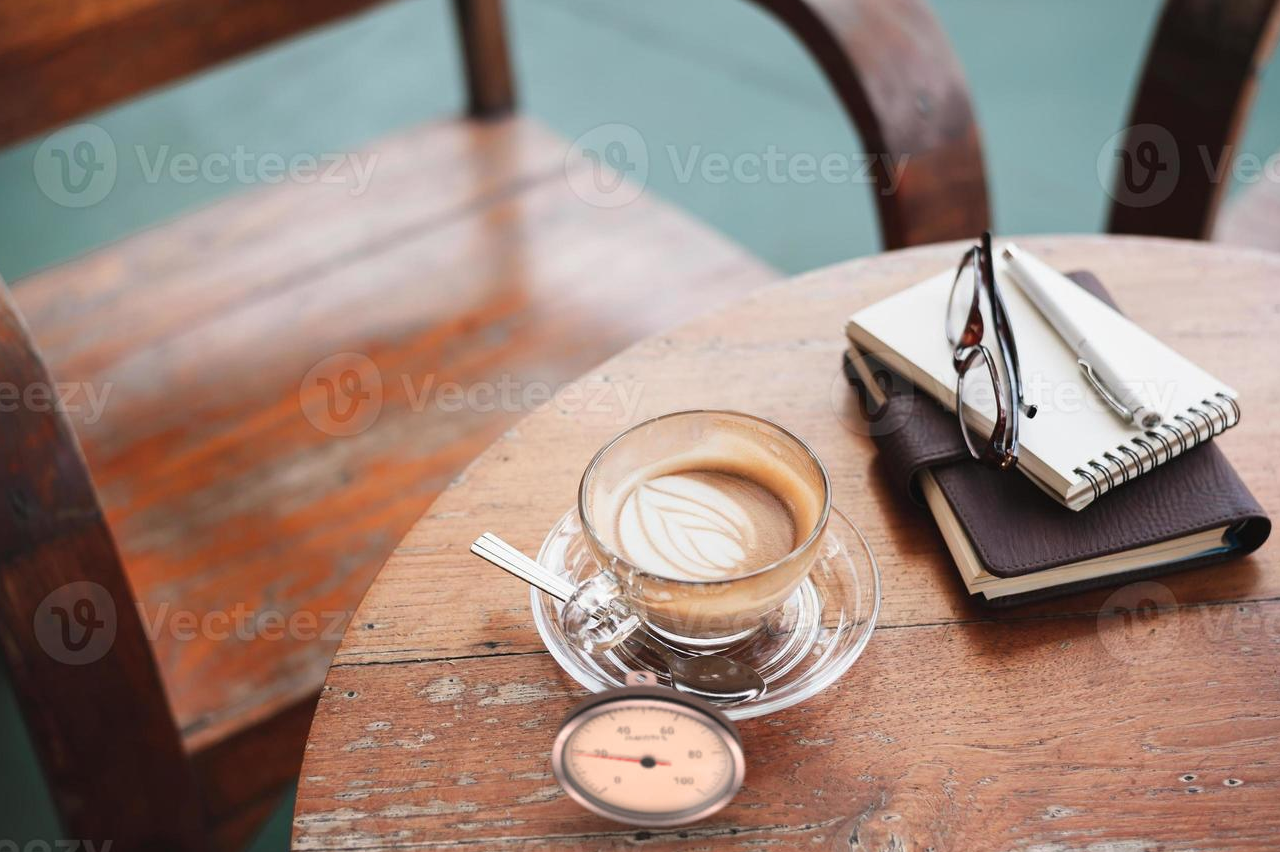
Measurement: 20 %
